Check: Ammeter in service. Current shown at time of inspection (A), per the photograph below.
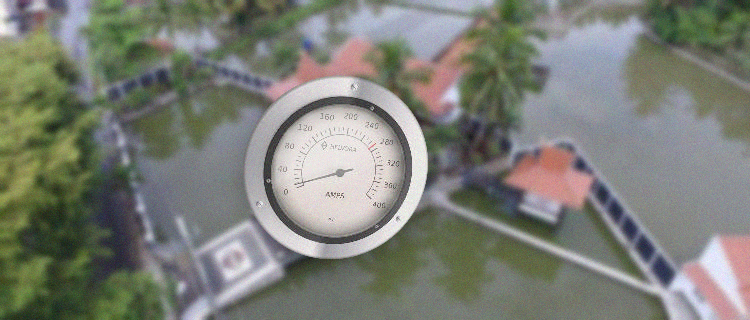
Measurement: 10 A
